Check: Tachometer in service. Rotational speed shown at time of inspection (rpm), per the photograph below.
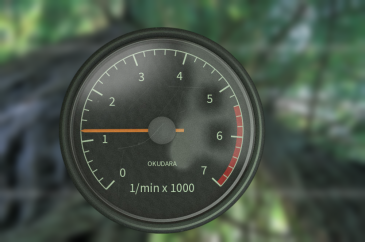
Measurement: 1200 rpm
